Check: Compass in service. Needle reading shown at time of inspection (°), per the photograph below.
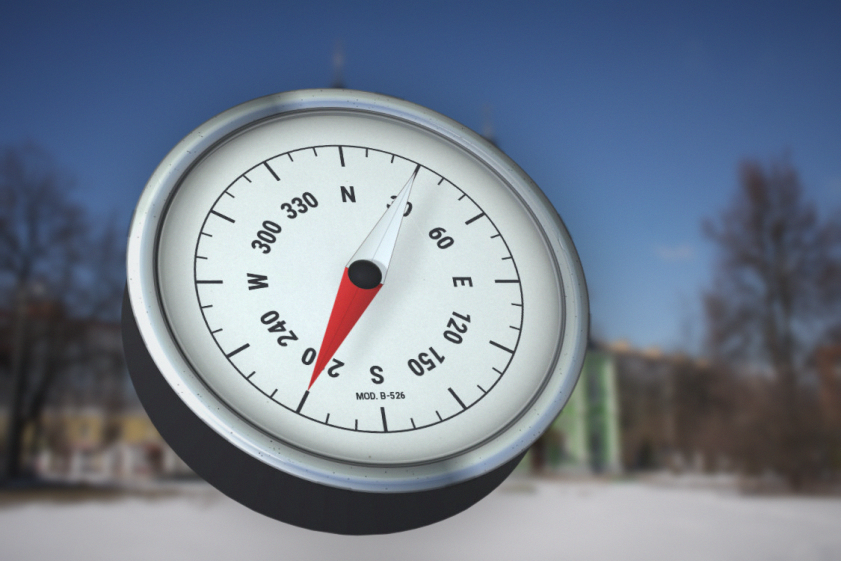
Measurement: 210 °
